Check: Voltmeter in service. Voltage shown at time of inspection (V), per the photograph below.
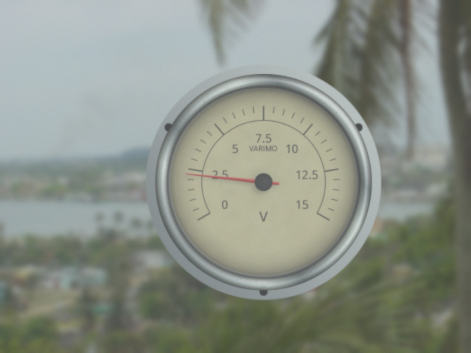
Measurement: 2.25 V
